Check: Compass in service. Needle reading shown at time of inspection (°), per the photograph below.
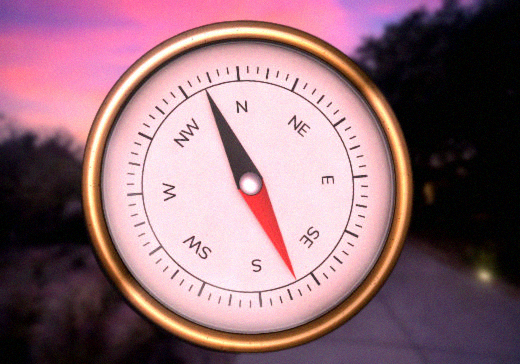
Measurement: 160 °
